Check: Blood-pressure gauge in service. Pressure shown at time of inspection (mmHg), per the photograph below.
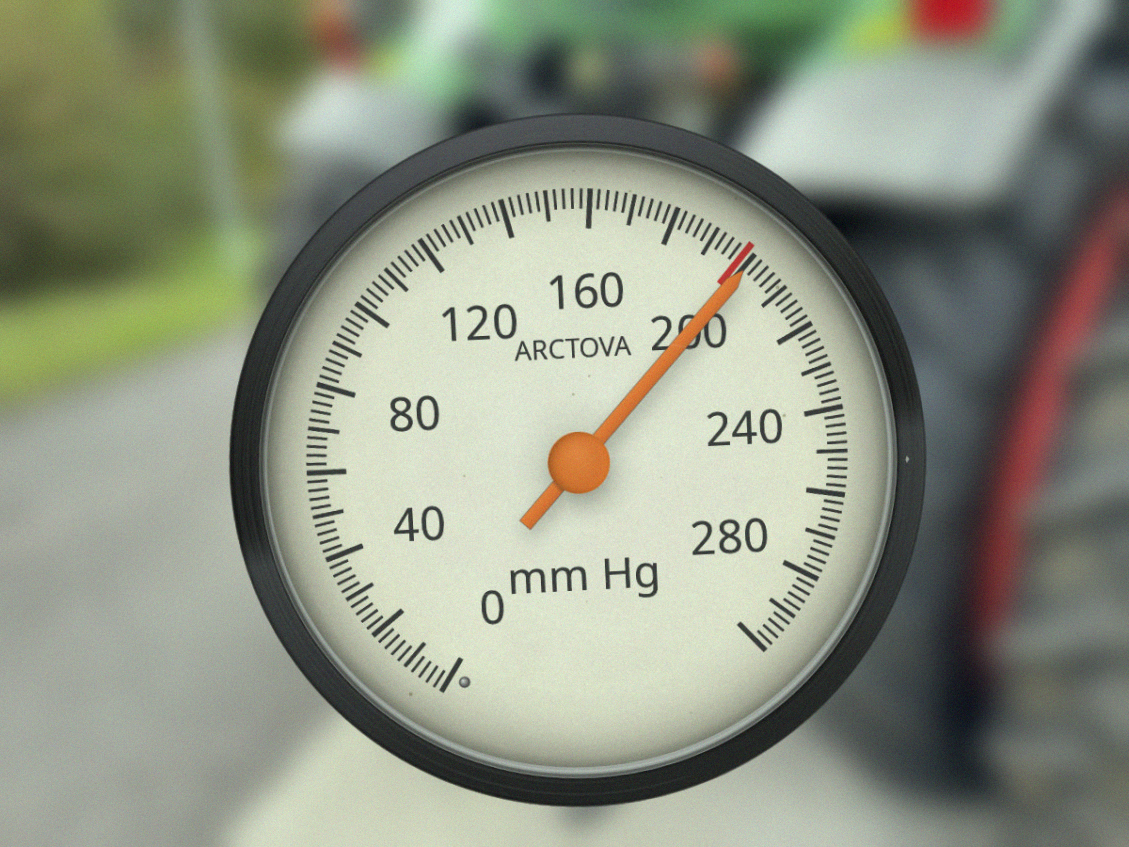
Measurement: 200 mmHg
